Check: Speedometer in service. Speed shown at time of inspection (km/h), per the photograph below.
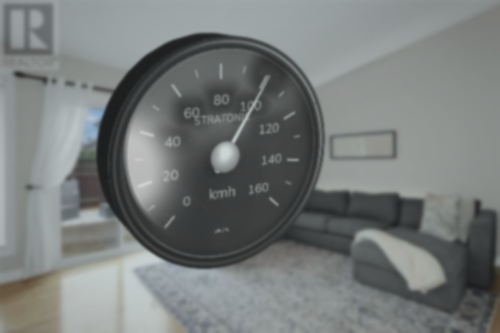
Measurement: 100 km/h
